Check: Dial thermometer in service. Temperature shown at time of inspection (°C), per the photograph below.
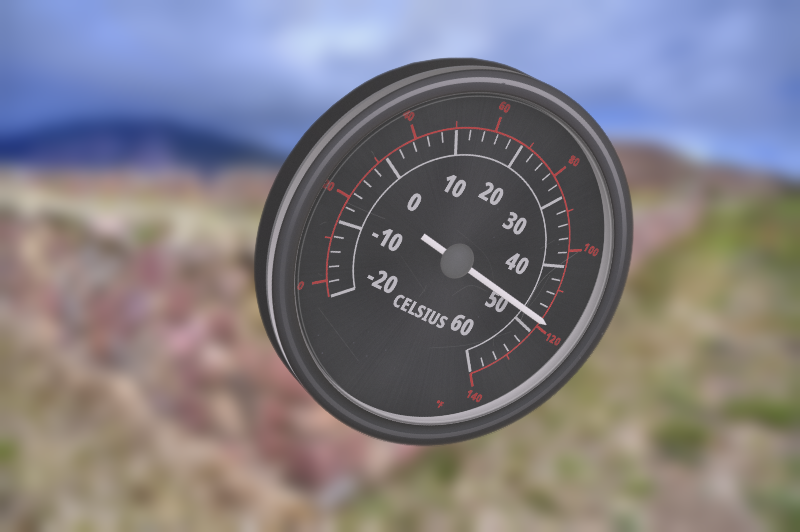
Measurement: 48 °C
